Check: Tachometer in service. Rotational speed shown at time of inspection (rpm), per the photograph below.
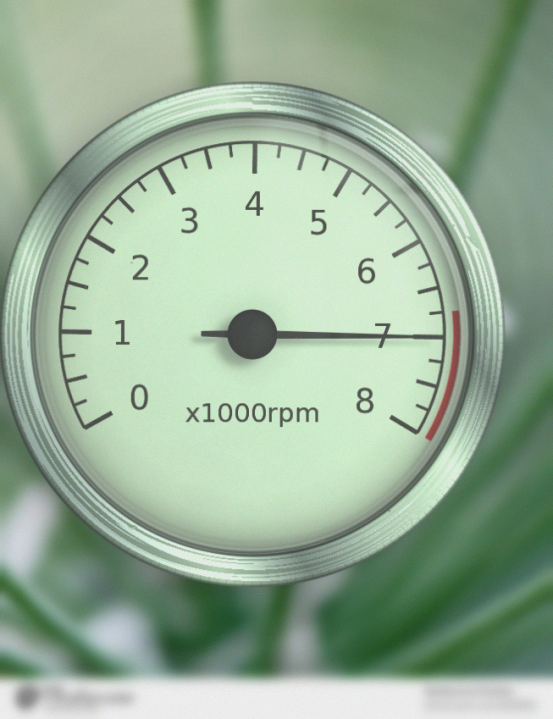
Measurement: 7000 rpm
